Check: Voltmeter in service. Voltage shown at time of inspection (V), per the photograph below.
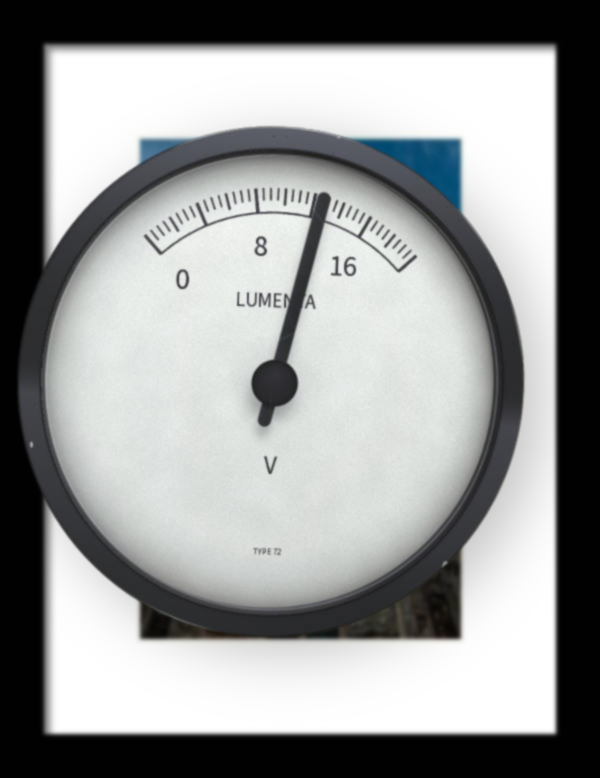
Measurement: 12.5 V
